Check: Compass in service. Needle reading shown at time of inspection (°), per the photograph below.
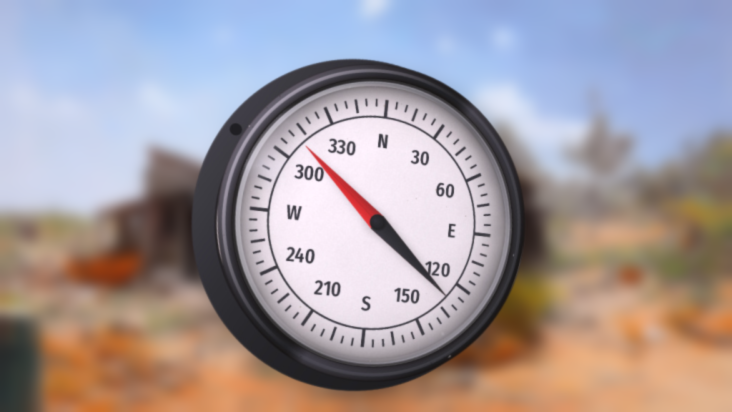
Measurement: 310 °
